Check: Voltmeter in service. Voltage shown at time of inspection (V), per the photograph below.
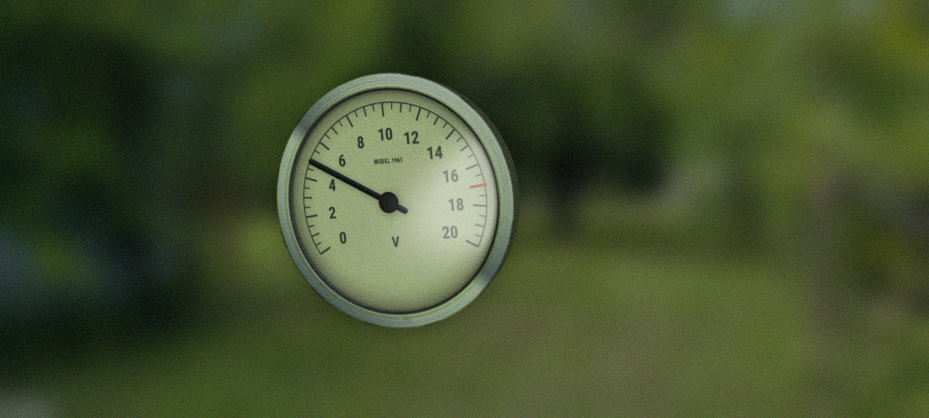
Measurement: 5 V
